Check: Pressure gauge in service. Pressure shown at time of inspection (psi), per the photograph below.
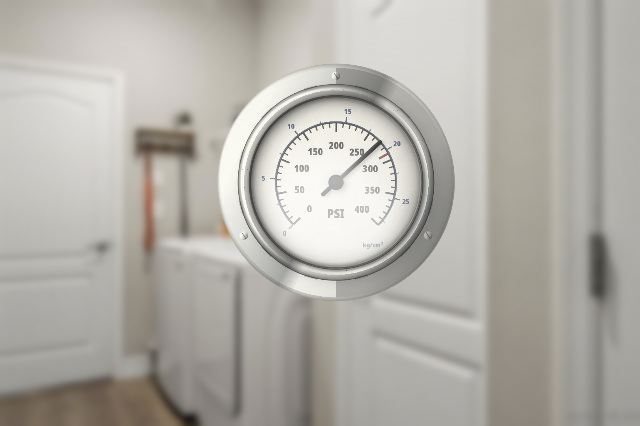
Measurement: 270 psi
